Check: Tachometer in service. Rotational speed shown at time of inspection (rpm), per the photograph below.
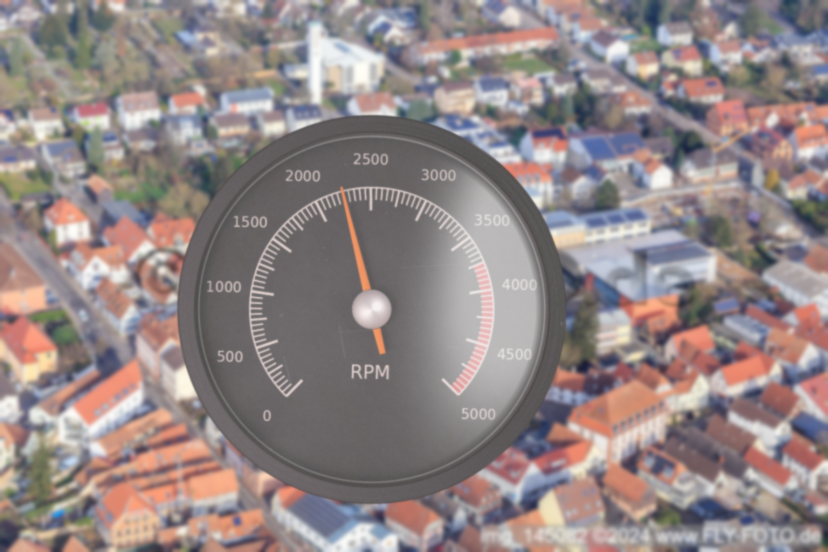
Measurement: 2250 rpm
